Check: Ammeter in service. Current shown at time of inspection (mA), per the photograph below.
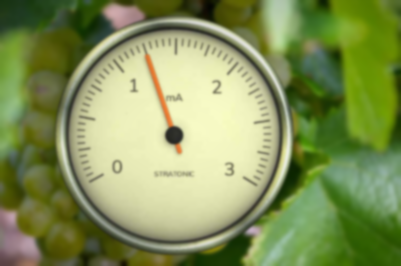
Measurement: 1.25 mA
